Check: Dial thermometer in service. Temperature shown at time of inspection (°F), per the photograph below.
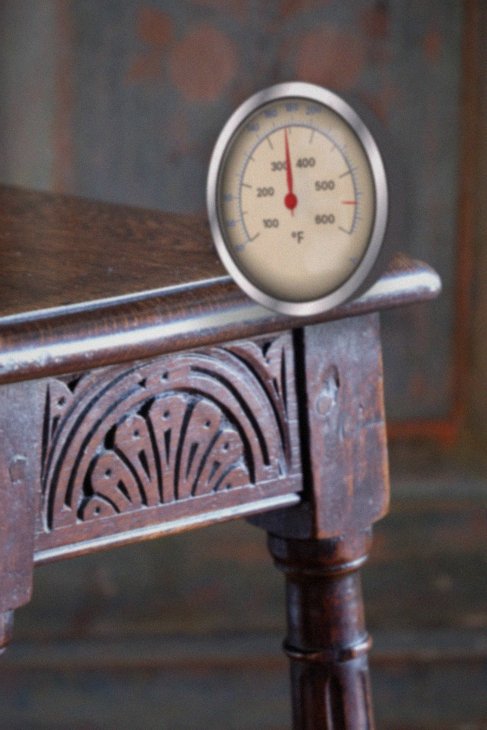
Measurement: 350 °F
